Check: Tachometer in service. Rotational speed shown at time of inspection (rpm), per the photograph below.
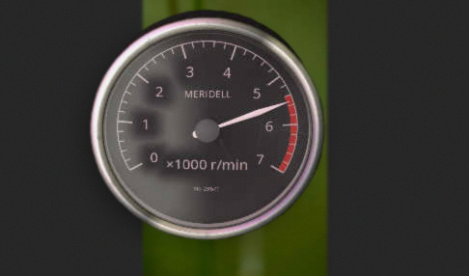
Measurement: 5500 rpm
